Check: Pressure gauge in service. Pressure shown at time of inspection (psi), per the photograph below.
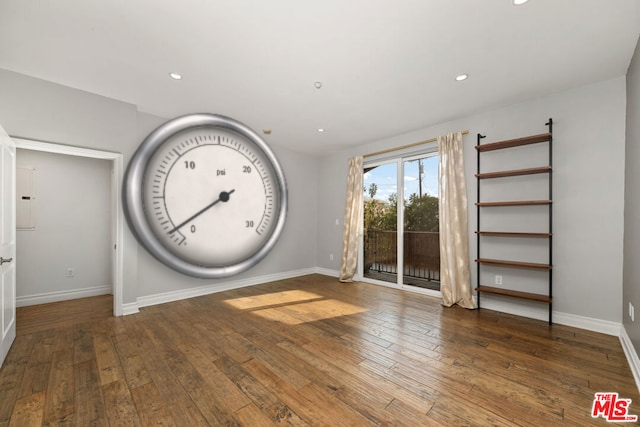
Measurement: 1.5 psi
